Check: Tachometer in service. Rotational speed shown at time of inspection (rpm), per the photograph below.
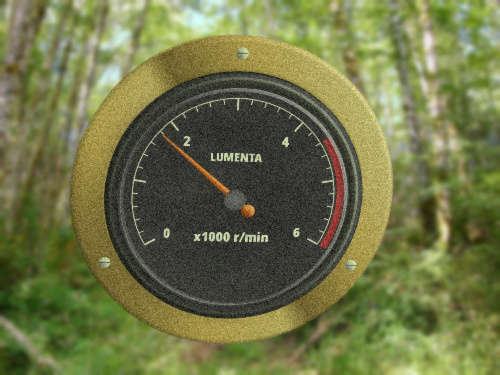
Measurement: 1800 rpm
